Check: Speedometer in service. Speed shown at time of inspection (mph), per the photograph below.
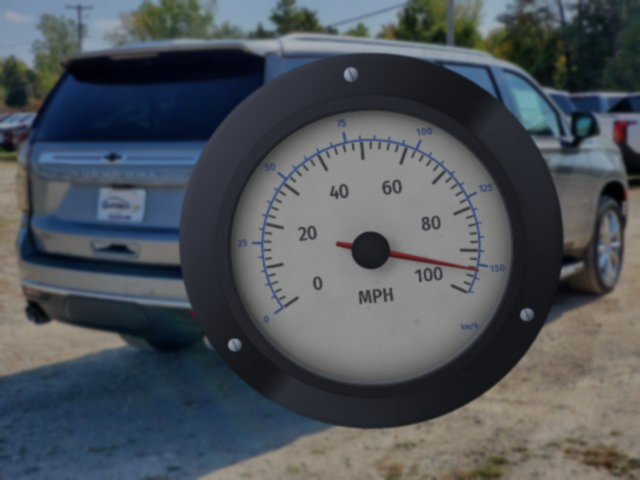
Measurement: 94 mph
